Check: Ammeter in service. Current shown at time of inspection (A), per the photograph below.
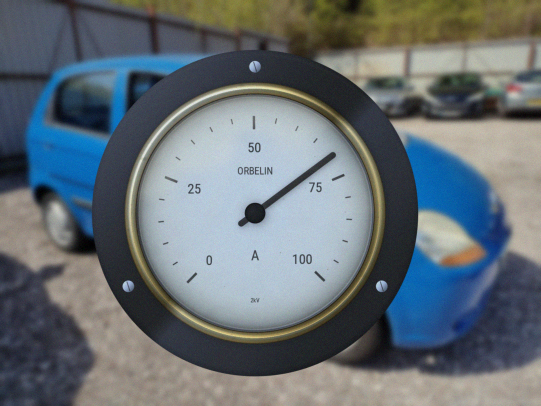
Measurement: 70 A
